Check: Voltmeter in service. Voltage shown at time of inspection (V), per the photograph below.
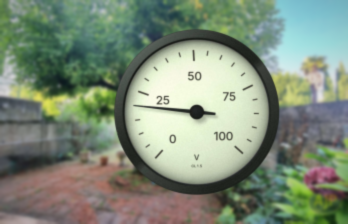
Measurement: 20 V
